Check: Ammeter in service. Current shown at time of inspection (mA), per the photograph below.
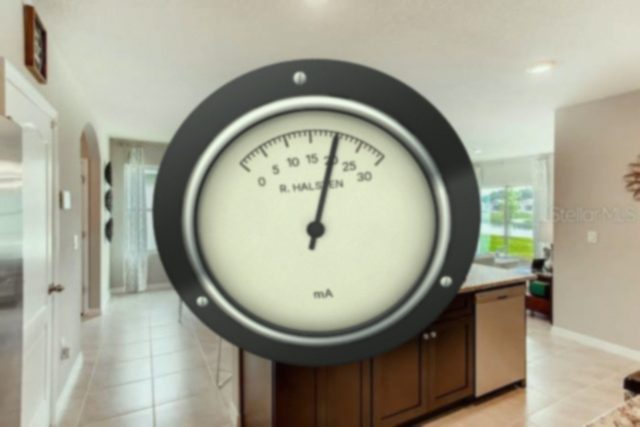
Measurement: 20 mA
